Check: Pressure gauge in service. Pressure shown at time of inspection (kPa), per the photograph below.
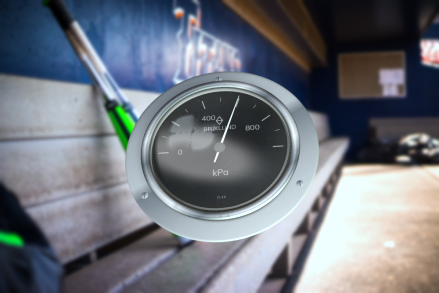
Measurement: 600 kPa
